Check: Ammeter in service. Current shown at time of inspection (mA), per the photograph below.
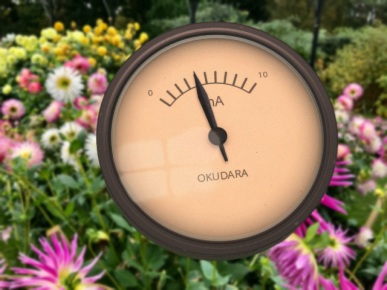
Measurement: 4 mA
